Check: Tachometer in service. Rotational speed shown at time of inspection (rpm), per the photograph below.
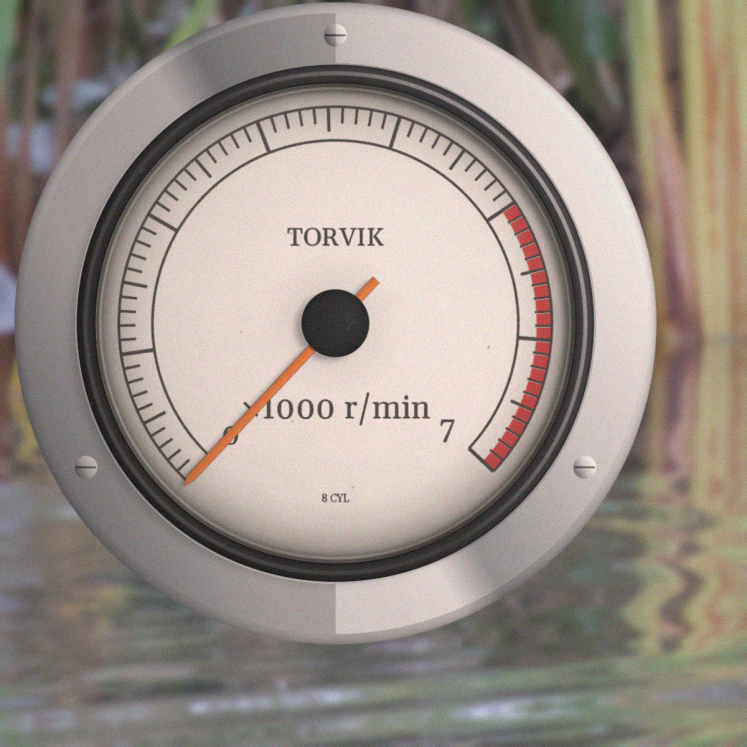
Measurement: 0 rpm
